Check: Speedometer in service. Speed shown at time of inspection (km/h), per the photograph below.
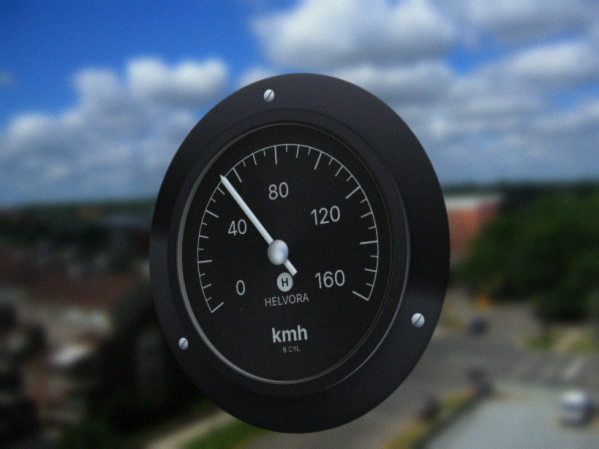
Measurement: 55 km/h
